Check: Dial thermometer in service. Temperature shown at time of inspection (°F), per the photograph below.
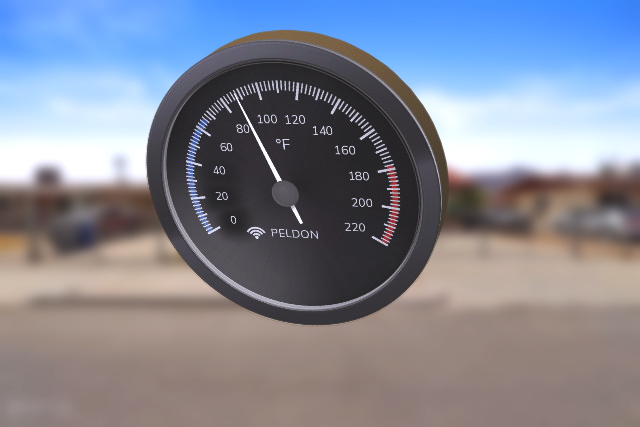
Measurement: 90 °F
